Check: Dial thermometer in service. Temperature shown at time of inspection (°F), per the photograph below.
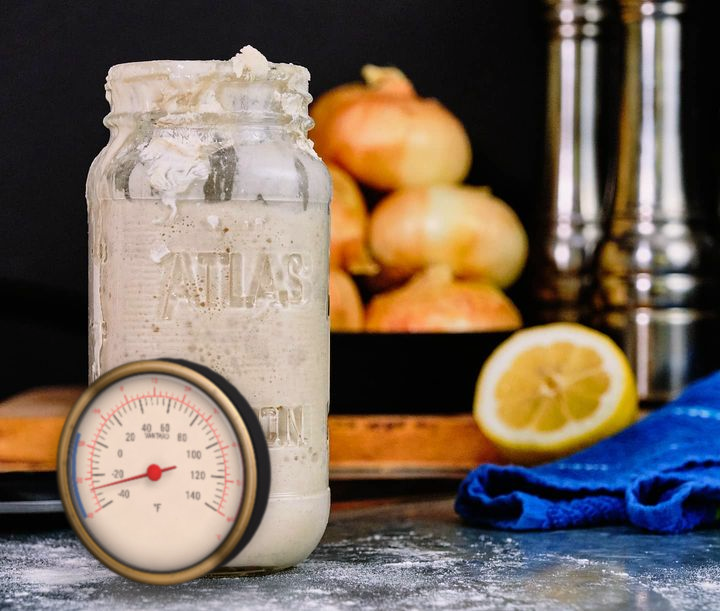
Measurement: -28 °F
